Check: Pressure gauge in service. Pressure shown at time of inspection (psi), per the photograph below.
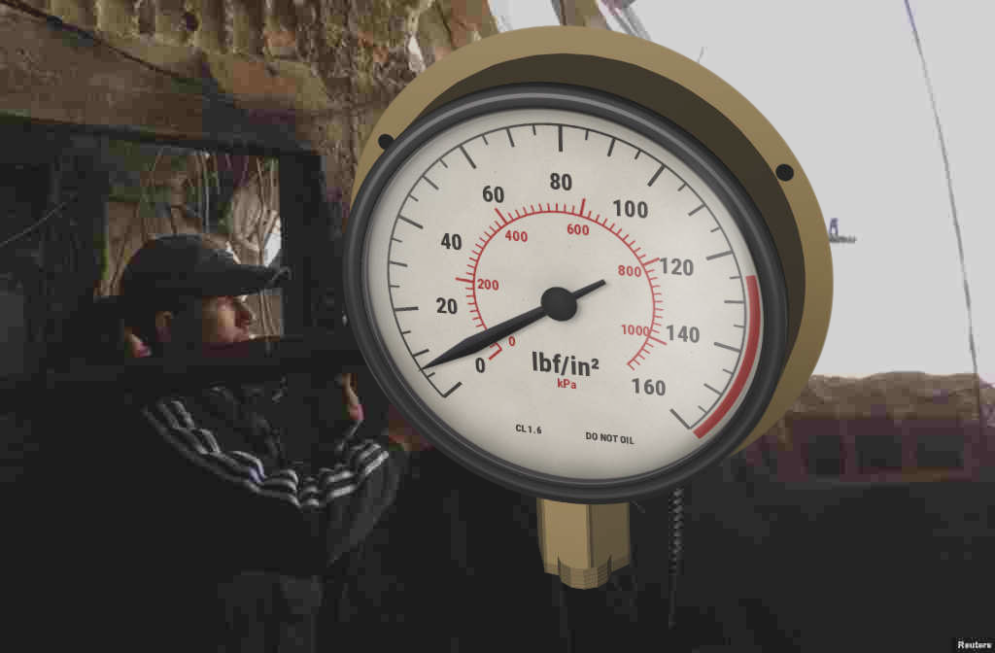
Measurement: 7.5 psi
